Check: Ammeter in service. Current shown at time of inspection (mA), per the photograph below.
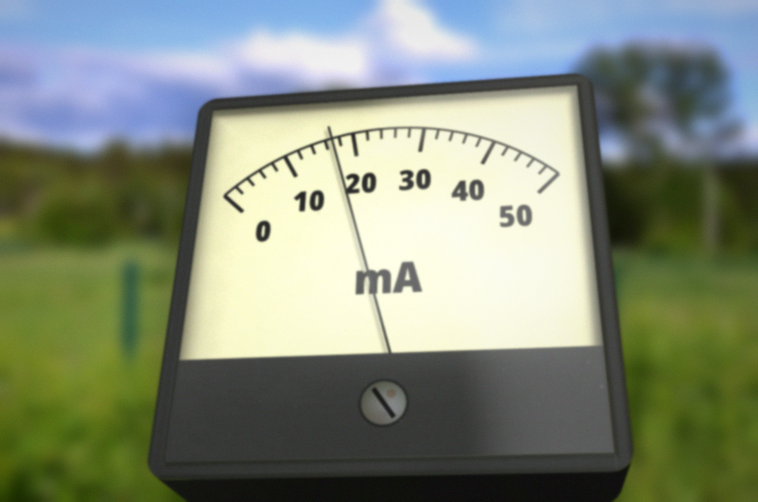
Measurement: 17 mA
